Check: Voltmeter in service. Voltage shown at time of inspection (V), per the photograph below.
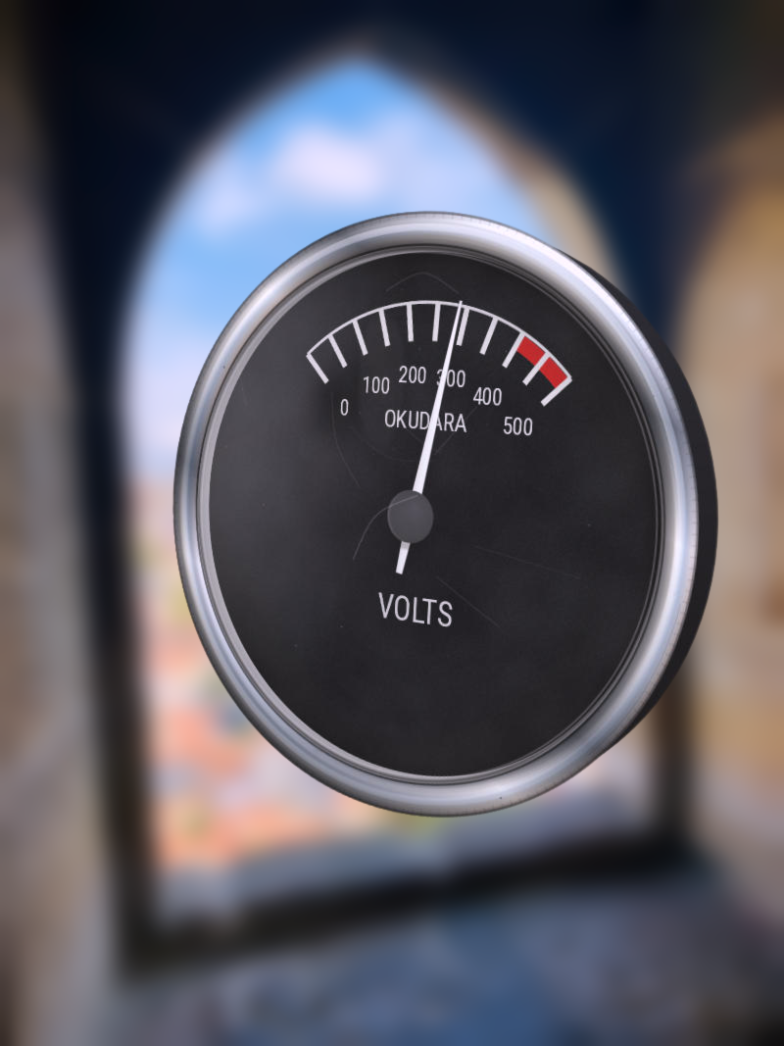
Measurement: 300 V
